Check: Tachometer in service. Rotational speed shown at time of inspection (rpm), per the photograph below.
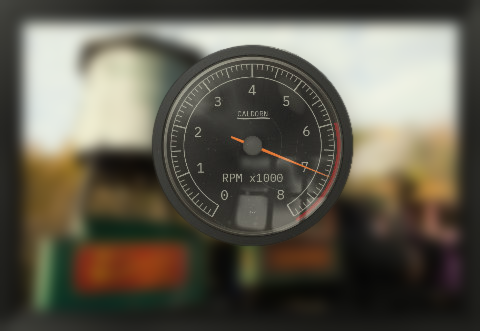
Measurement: 7000 rpm
